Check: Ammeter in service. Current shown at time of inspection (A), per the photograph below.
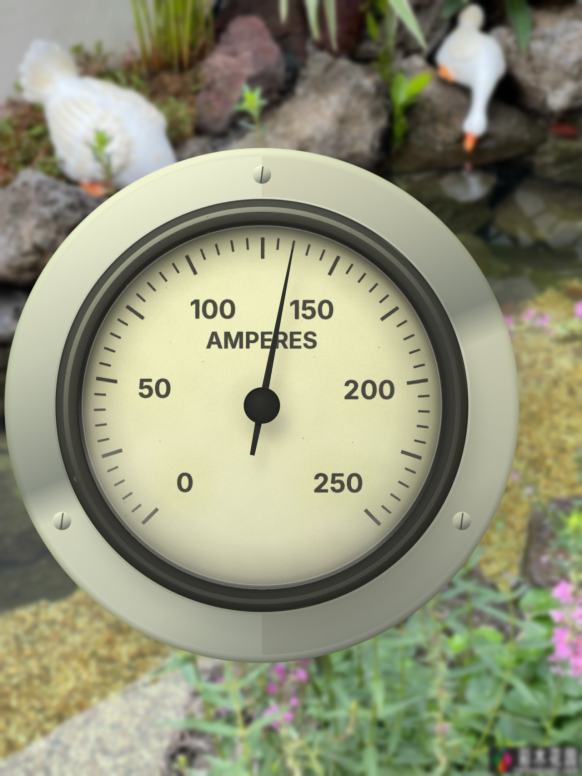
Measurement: 135 A
